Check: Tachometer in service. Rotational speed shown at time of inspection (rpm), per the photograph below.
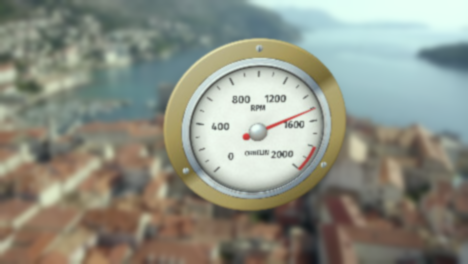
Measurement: 1500 rpm
